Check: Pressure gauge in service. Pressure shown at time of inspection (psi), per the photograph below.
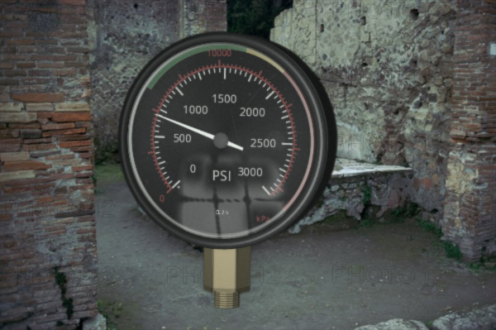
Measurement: 700 psi
